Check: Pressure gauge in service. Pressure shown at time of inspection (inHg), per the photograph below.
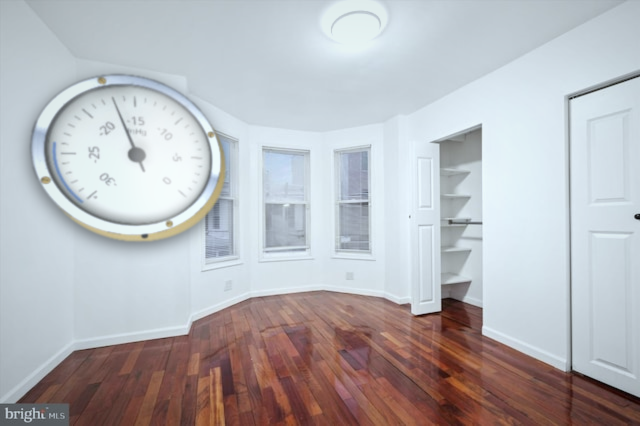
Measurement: -17 inHg
